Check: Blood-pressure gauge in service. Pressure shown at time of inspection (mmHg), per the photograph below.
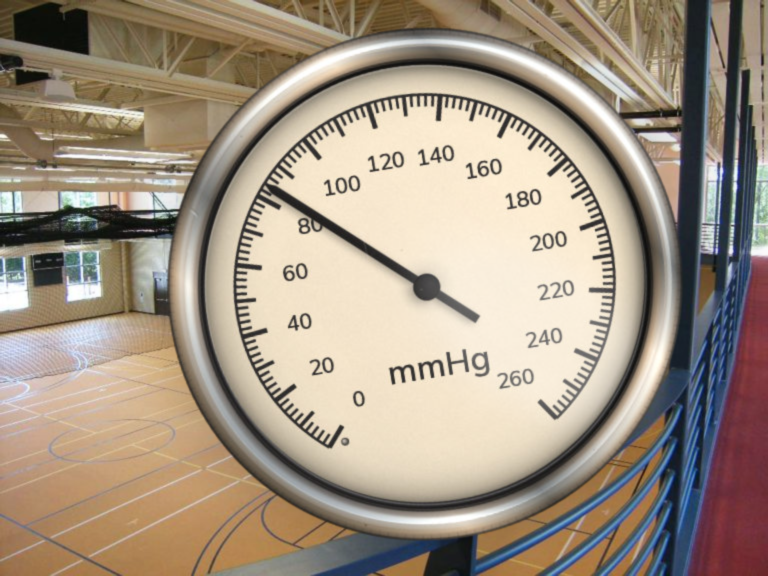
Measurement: 84 mmHg
